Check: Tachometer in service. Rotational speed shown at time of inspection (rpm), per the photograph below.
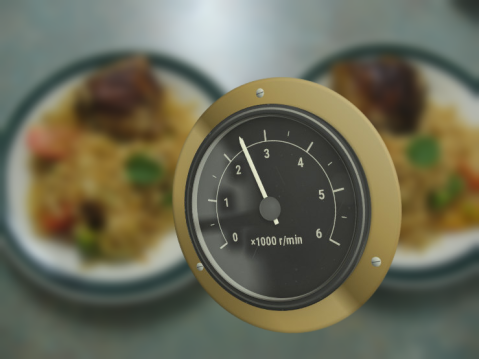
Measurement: 2500 rpm
